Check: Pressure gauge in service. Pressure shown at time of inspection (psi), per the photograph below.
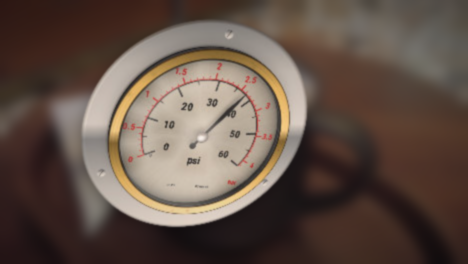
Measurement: 37.5 psi
